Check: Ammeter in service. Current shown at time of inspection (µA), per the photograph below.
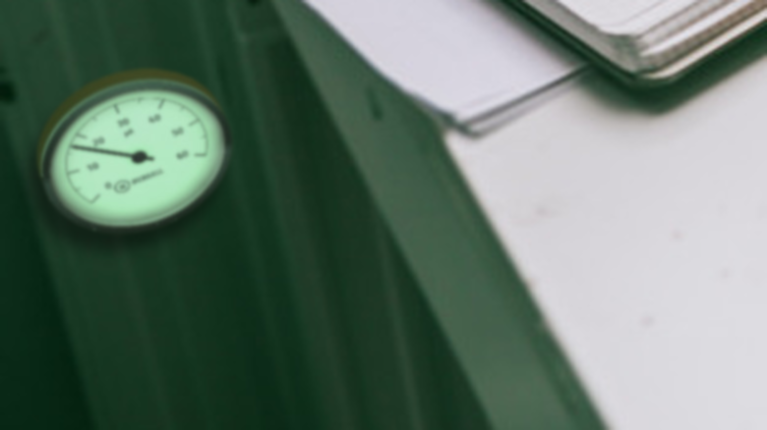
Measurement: 17.5 µA
